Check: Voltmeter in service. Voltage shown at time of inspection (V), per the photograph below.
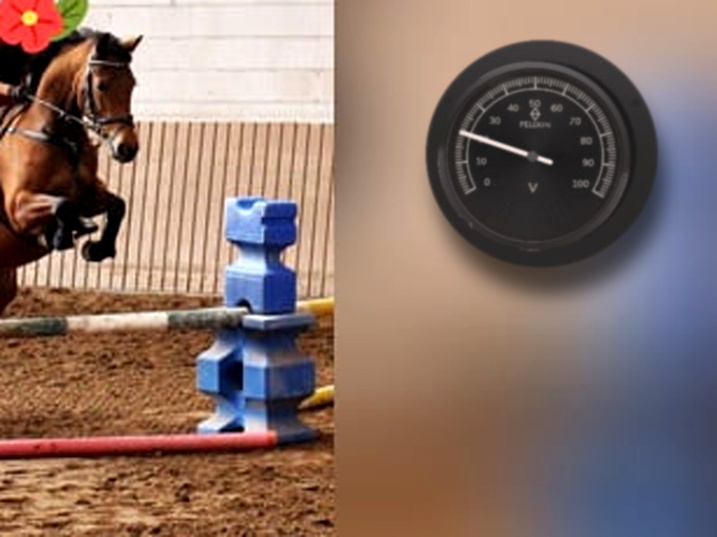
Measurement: 20 V
